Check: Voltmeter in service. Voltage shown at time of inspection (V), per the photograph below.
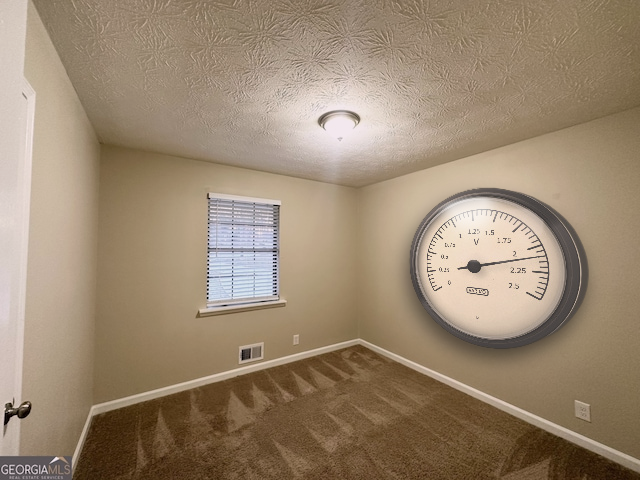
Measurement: 2.1 V
